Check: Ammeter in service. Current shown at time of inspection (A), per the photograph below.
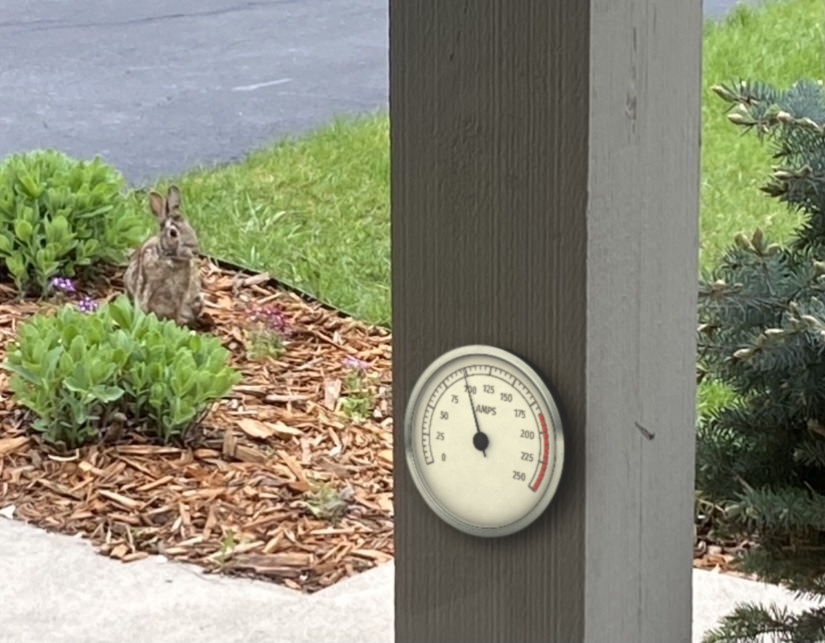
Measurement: 100 A
